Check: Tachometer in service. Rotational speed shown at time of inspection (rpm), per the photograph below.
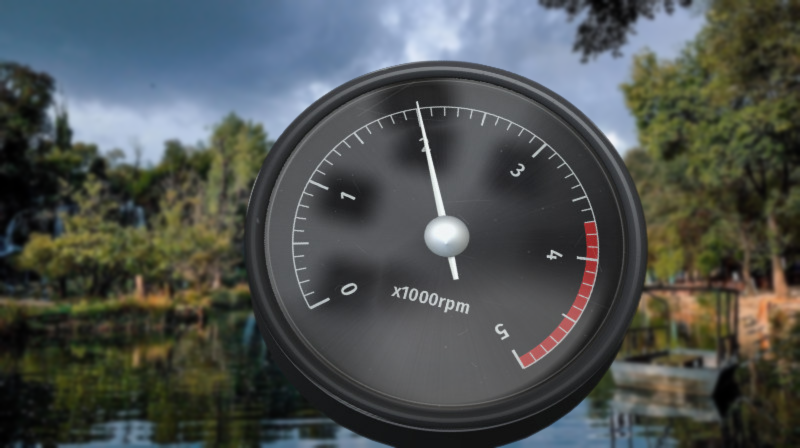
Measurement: 2000 rpm
